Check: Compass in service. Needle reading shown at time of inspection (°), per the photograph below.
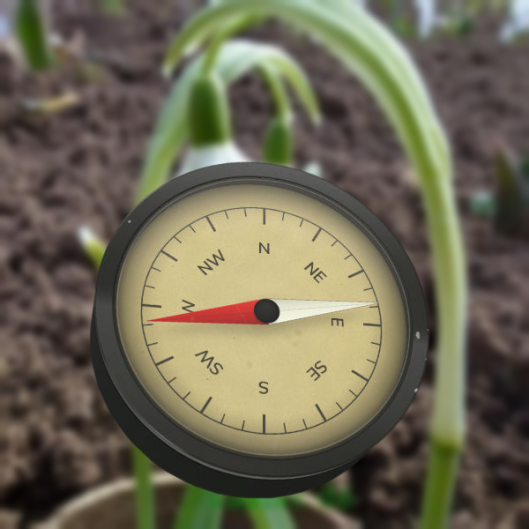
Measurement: 260 °
